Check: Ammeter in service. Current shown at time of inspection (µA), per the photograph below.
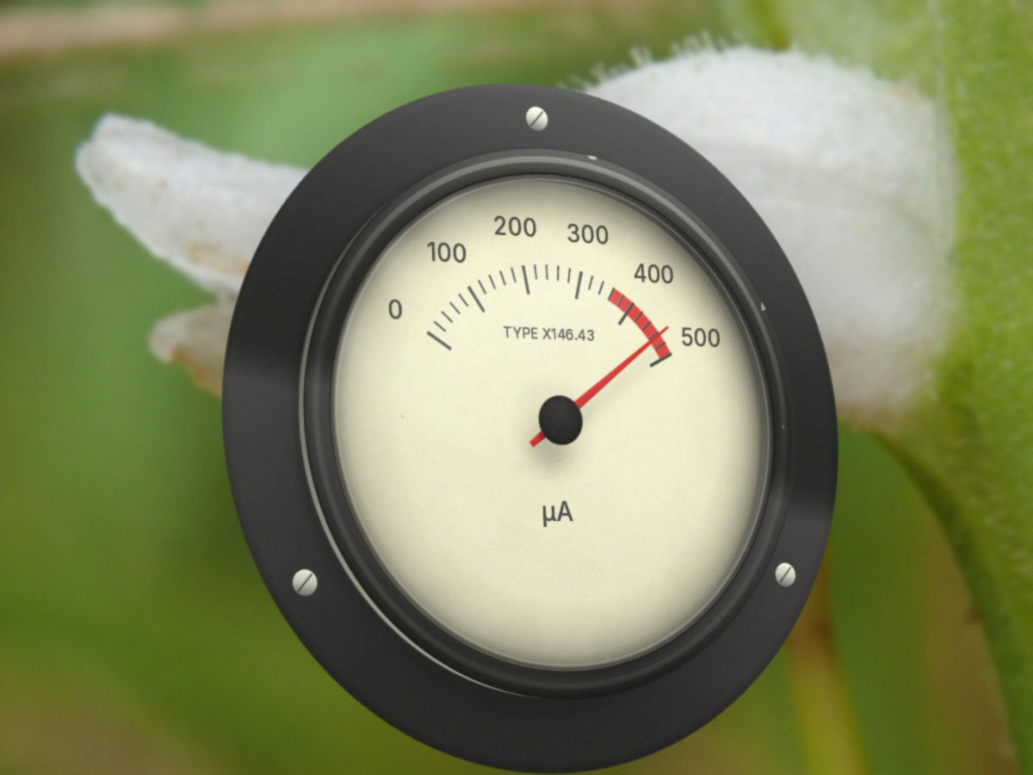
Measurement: 460 µA
